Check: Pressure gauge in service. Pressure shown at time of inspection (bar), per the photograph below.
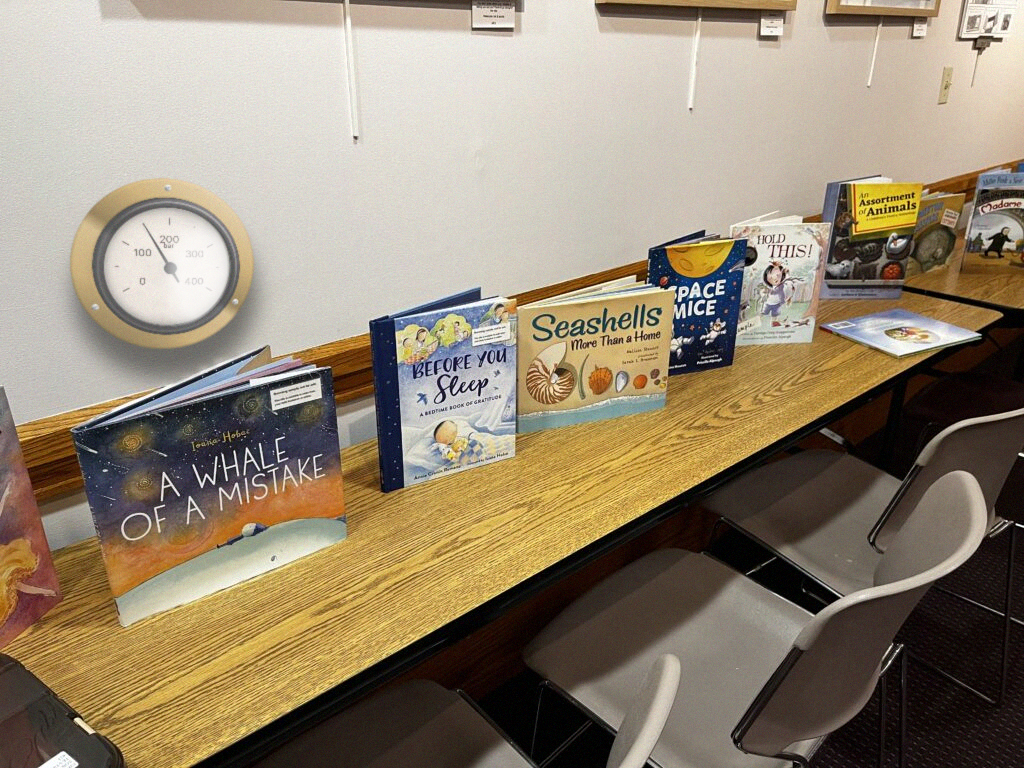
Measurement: 150 bar
